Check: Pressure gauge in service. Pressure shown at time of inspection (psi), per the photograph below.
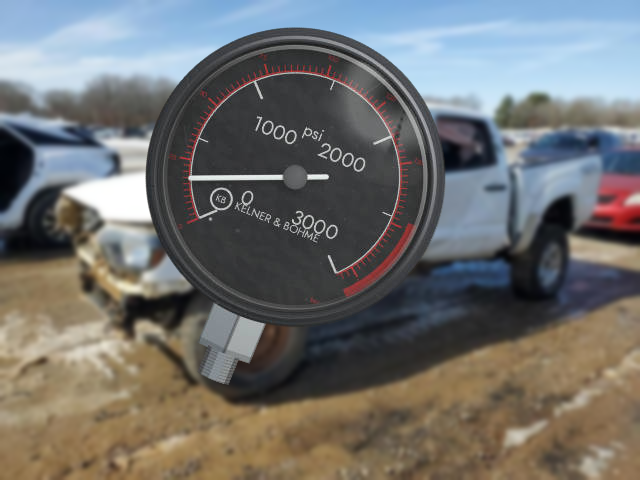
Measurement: 250 psi
